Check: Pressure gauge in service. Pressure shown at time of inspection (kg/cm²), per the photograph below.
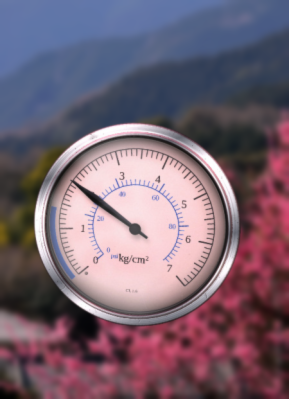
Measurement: 2 kg/cm²
